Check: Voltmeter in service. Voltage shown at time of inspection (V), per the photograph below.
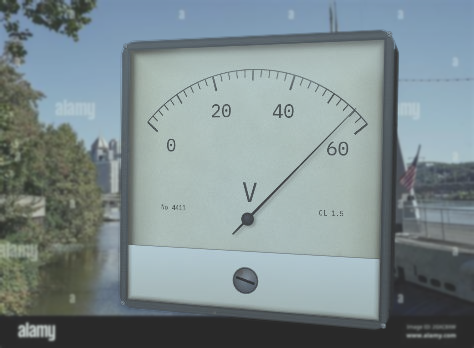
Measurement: 56 V
